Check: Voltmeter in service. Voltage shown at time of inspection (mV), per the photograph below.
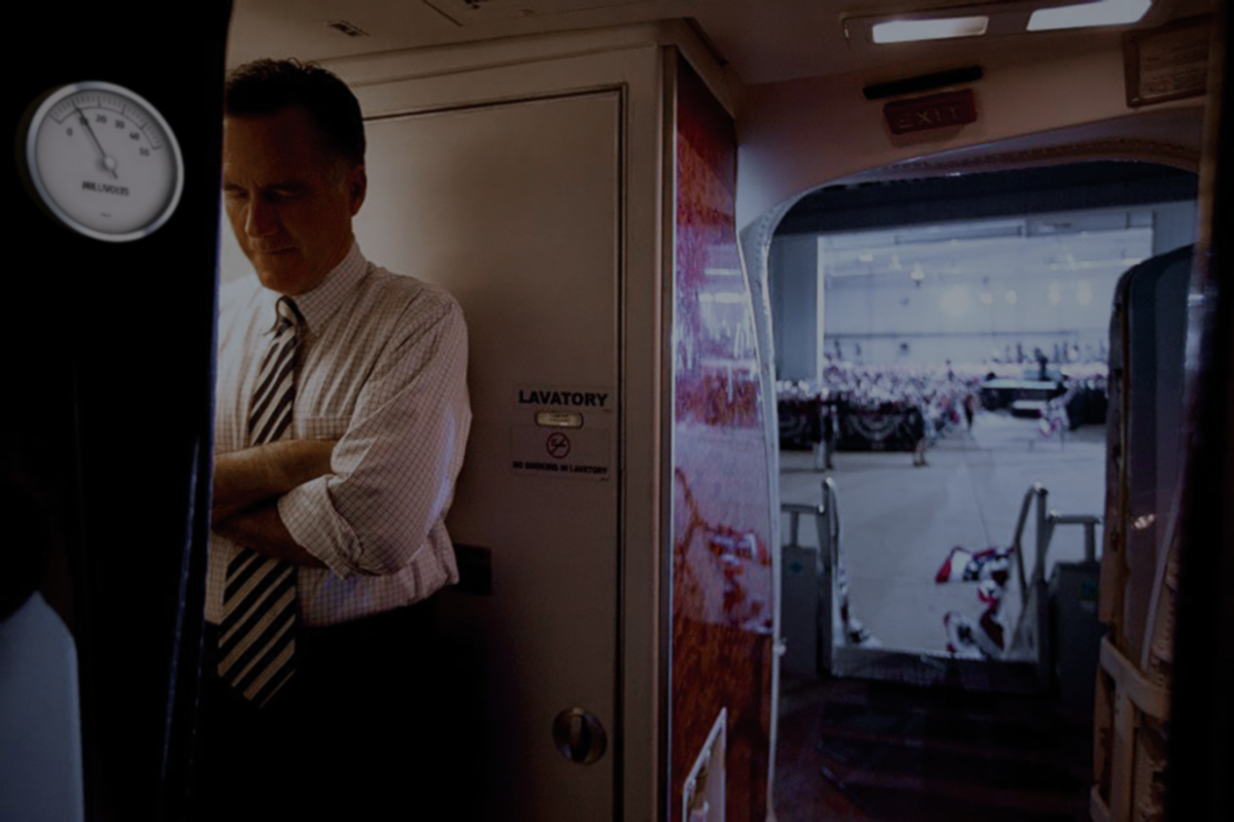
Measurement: 10 mV
